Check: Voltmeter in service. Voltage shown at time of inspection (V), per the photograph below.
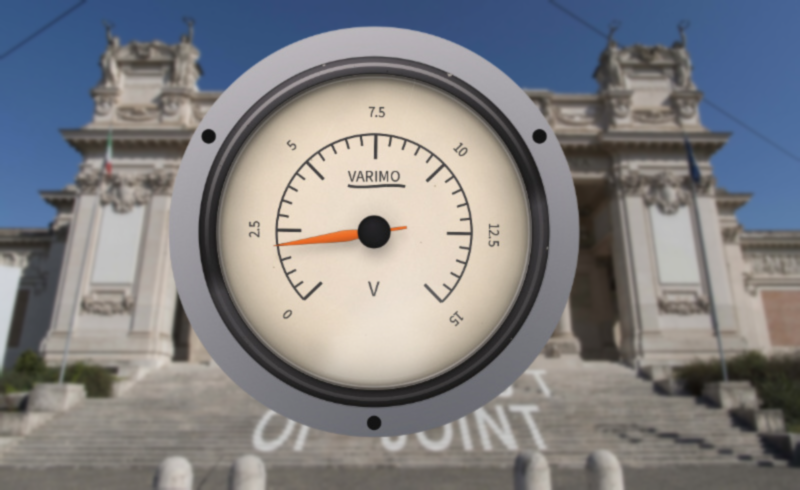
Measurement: 2 V
